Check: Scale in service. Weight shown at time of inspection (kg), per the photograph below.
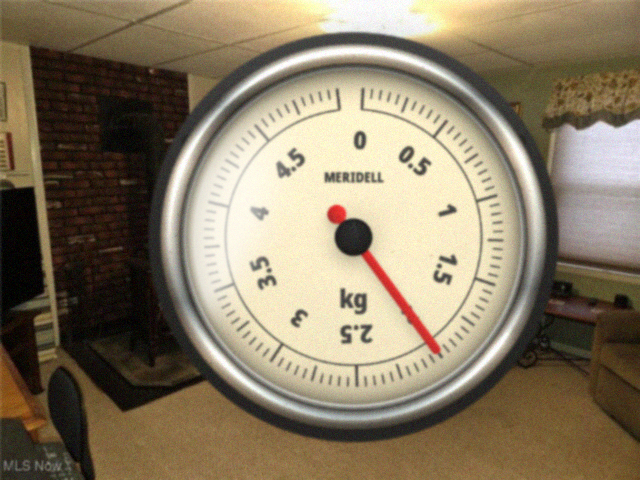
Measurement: 2 kg
